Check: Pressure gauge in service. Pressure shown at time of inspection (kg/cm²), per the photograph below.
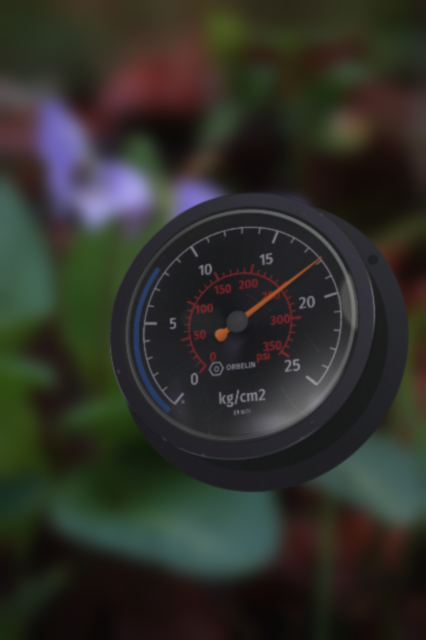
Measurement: 18 kg/cm²
